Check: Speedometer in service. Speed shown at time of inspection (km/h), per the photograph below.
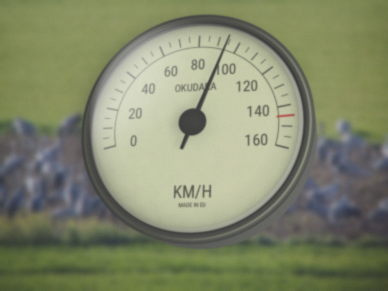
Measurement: 95 km/h
